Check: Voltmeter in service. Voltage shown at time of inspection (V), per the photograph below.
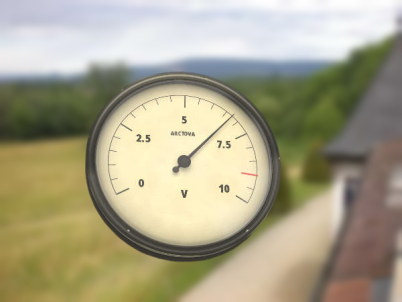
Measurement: 6.75 V
